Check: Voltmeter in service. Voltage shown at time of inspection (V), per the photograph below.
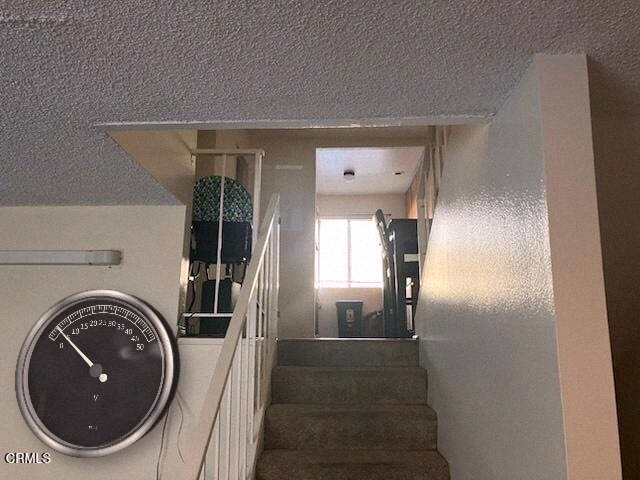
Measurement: 5 V
